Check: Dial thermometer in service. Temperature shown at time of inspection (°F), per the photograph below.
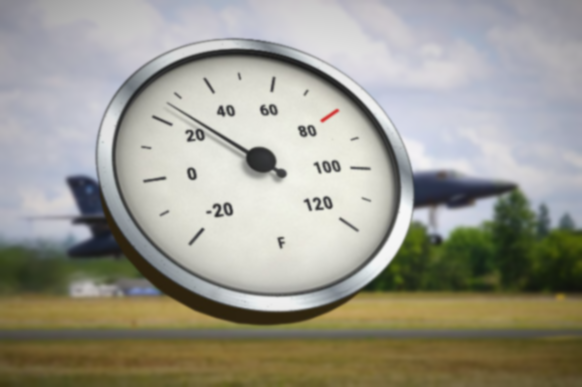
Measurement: 25 °F
